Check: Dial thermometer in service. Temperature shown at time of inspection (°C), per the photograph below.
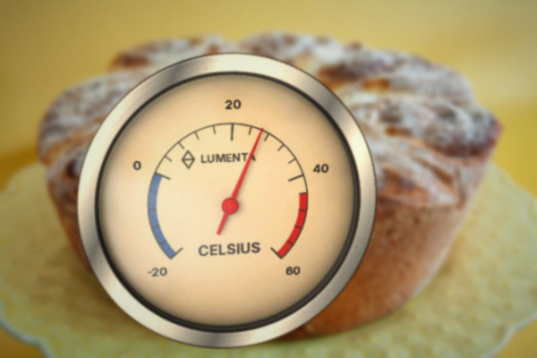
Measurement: 26 °C
